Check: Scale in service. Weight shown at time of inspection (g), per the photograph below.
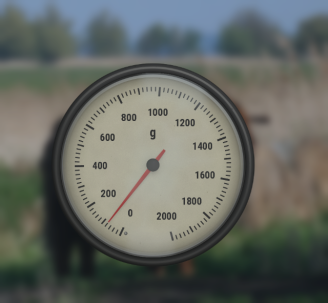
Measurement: 80 g
